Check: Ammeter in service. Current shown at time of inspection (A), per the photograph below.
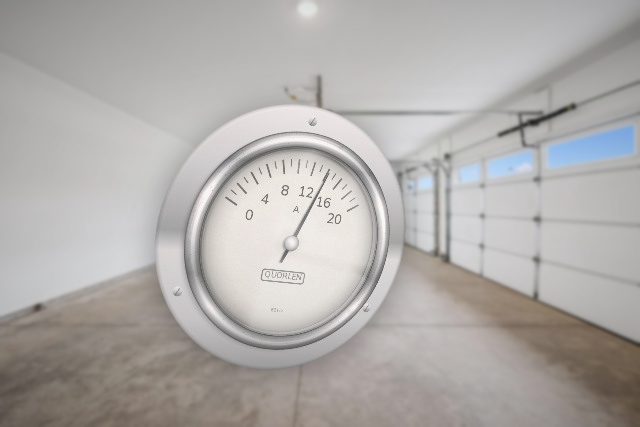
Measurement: 14 A
